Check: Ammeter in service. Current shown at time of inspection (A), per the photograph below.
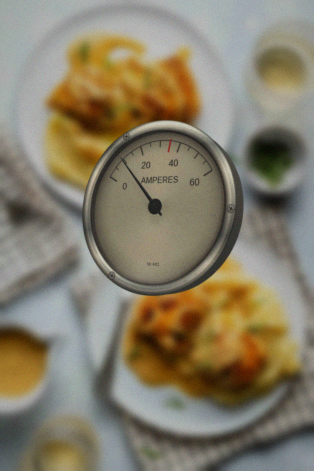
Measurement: 10 A
